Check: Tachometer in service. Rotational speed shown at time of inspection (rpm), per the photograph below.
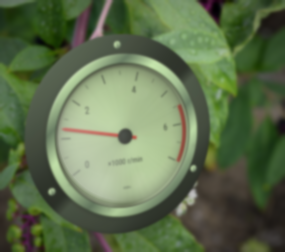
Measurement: 1250 rpm
